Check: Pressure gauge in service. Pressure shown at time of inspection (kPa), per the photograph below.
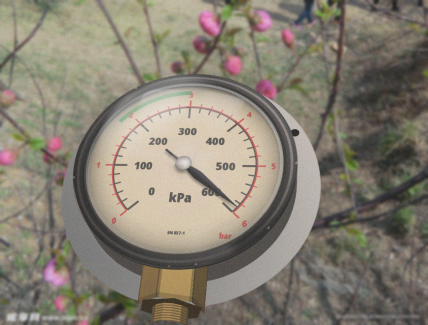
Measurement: 590 kPa
